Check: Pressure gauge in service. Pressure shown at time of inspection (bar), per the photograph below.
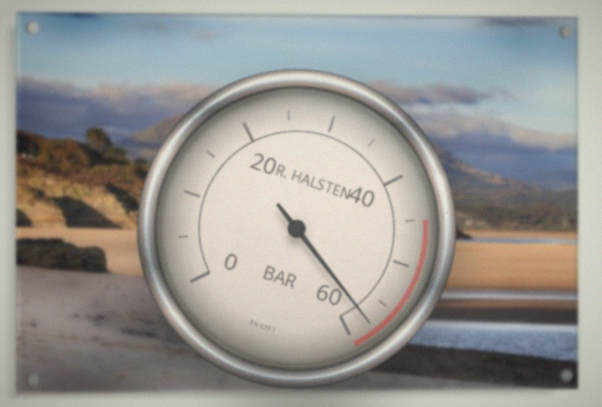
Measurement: 57.5 bar
